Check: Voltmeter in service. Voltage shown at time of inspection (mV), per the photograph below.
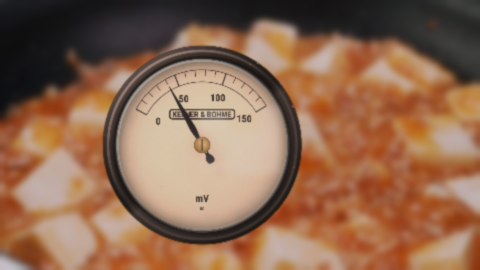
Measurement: 40 mV
